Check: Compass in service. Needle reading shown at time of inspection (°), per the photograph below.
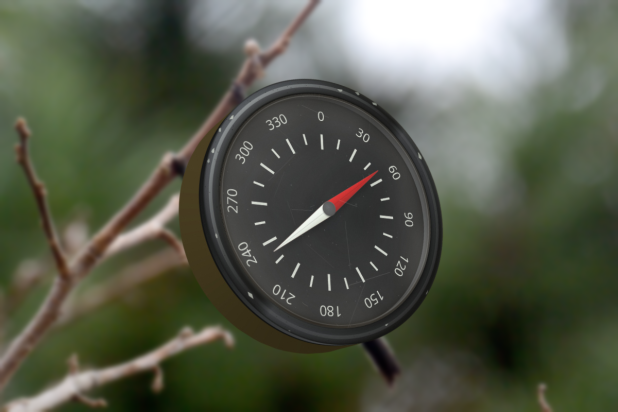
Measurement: 52.5 °
